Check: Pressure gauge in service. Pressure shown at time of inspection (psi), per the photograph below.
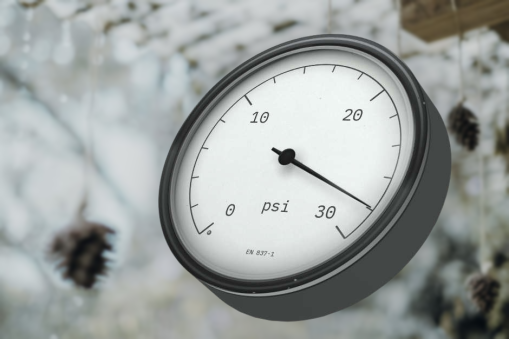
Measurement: 28 psi
